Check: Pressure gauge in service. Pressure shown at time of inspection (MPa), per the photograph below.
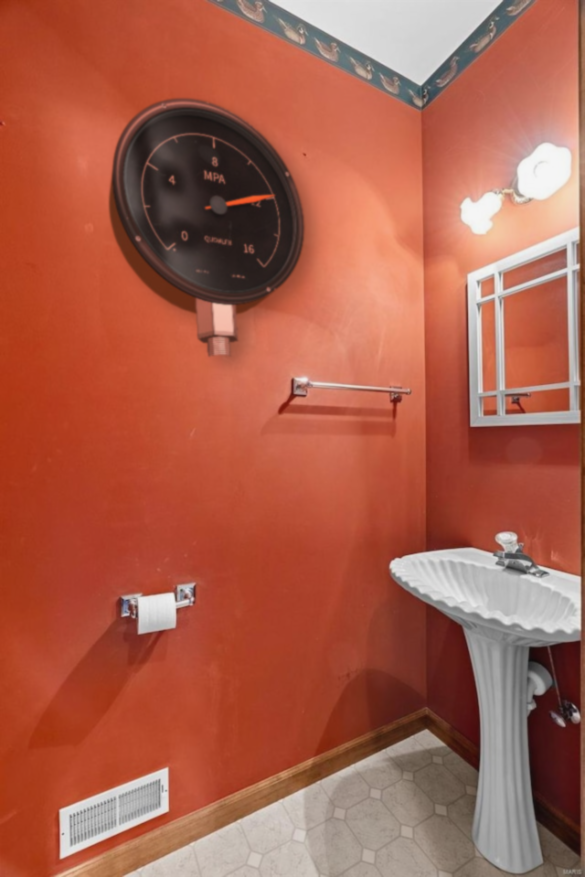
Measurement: 12 MPa
